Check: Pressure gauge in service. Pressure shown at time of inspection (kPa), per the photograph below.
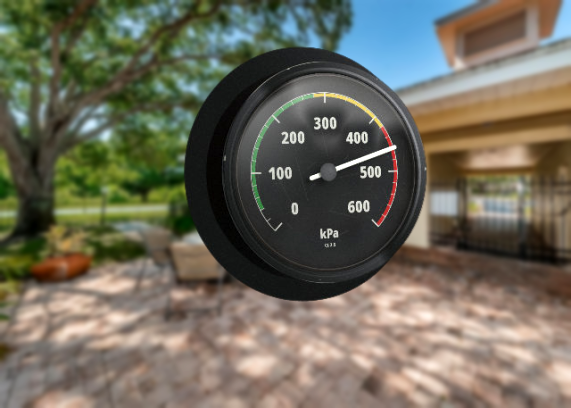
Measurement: 460 kPa
